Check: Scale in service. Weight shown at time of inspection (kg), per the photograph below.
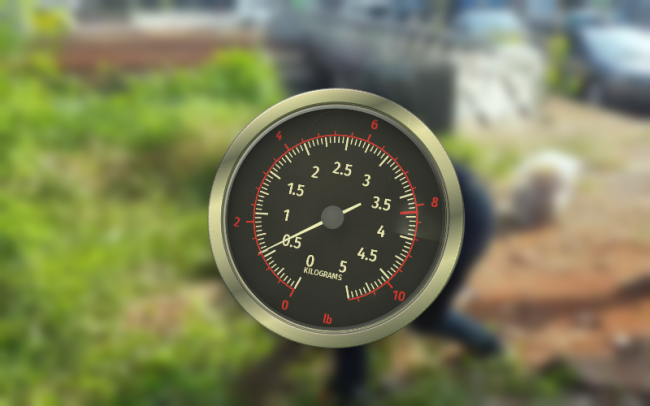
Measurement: 0.55 kg
